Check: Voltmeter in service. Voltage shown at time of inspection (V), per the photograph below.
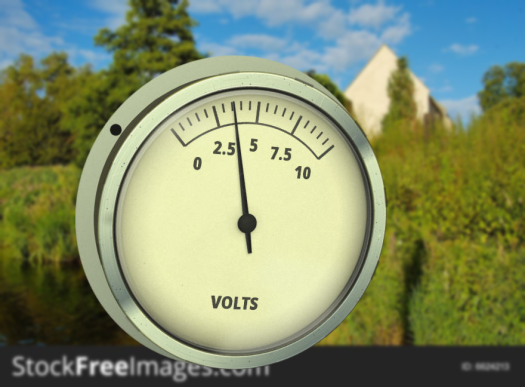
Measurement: 3.5 V
